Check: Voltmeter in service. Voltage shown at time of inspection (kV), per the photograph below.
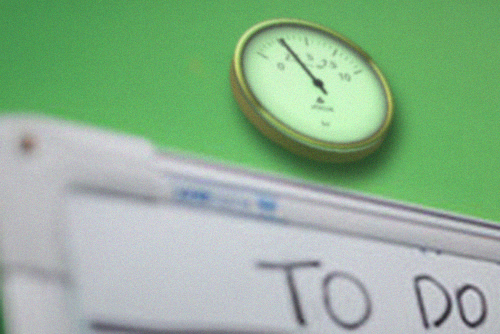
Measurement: 2.5 kV
